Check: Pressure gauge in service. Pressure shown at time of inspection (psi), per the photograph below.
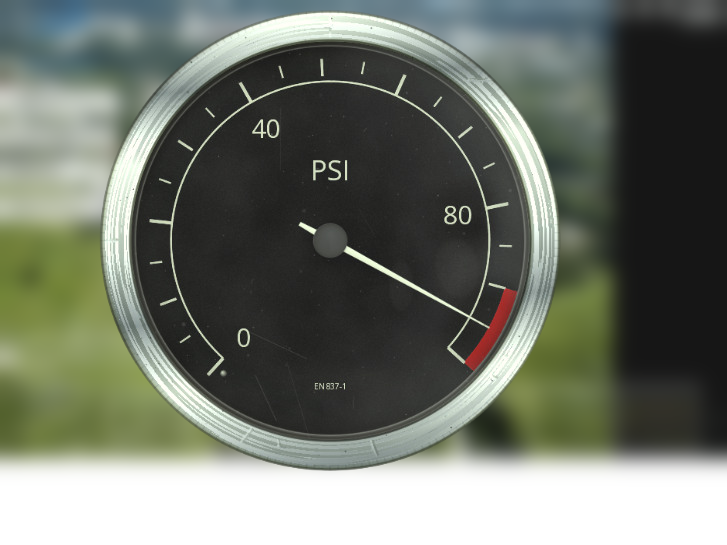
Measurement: 95 psi
